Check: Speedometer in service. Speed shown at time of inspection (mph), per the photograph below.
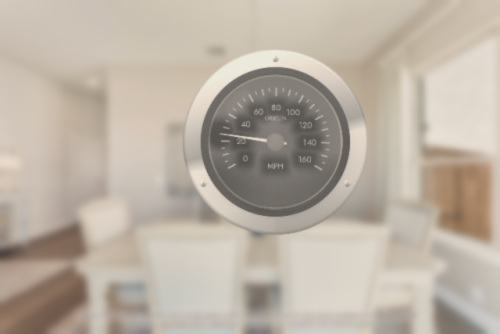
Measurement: 25 mph
